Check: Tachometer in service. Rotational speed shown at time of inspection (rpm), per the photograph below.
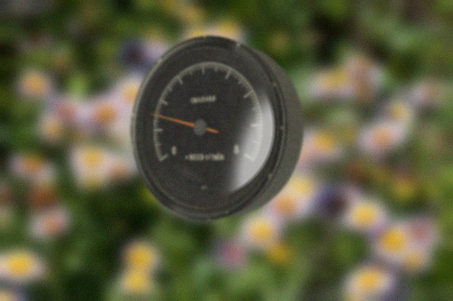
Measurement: 1500 rpm
